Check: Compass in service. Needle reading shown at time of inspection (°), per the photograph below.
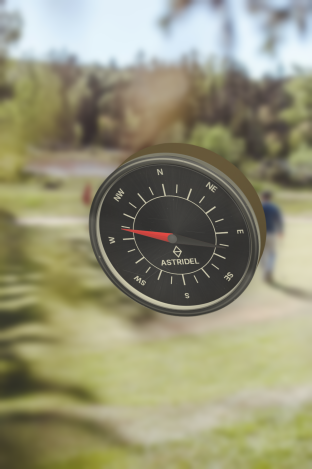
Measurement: 285 °
